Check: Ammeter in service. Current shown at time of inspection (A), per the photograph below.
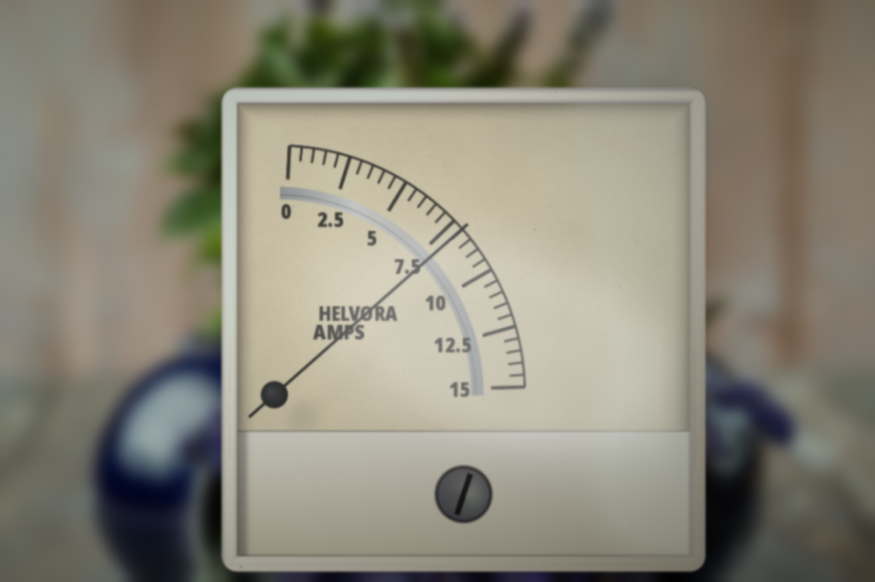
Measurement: 8 A
